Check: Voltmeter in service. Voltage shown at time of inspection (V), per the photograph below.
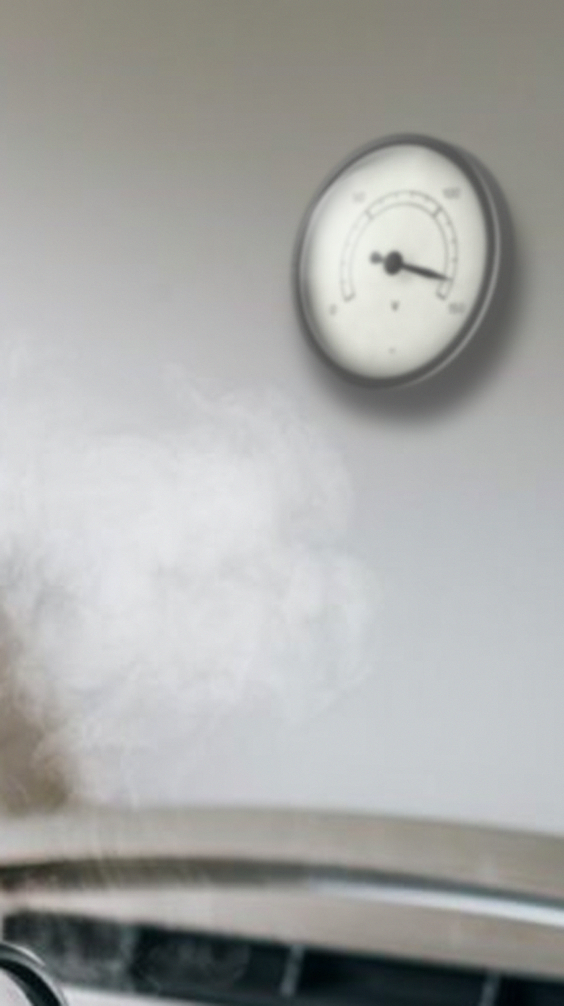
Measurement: 140 V
